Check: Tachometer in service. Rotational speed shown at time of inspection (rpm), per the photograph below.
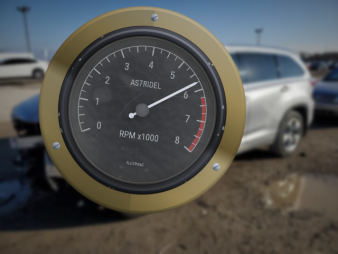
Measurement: 5750 rpm
